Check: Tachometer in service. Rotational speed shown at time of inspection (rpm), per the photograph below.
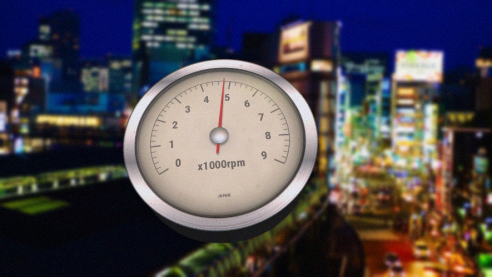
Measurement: 4800 rpm
